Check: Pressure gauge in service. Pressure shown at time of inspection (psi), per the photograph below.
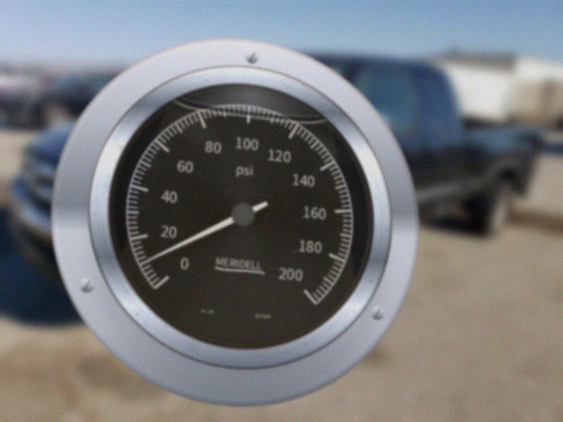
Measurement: 10 psi
